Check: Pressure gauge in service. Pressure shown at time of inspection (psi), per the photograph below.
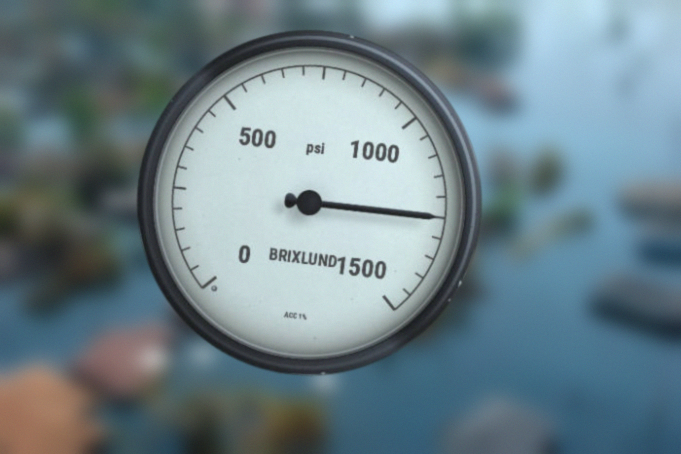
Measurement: 1250 psi
